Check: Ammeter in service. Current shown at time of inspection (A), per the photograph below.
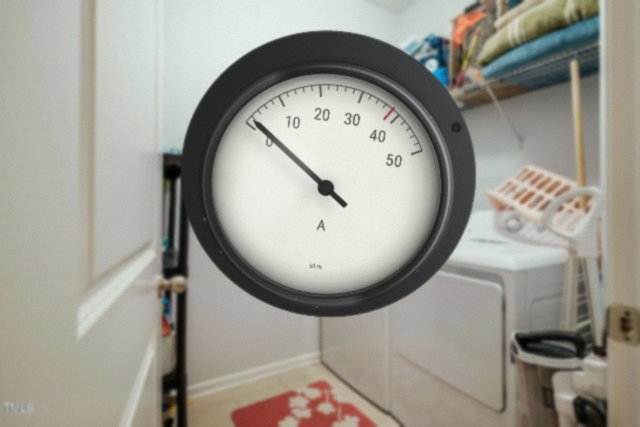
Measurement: 2 A
